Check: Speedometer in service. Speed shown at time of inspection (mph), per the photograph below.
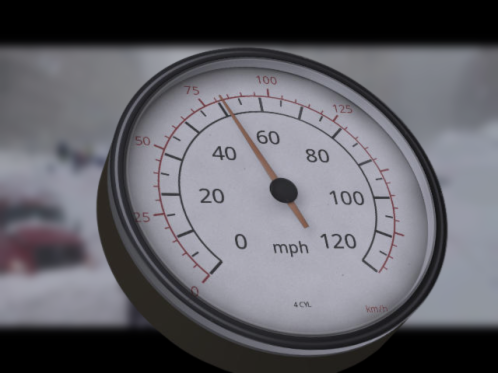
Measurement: 50 mph
